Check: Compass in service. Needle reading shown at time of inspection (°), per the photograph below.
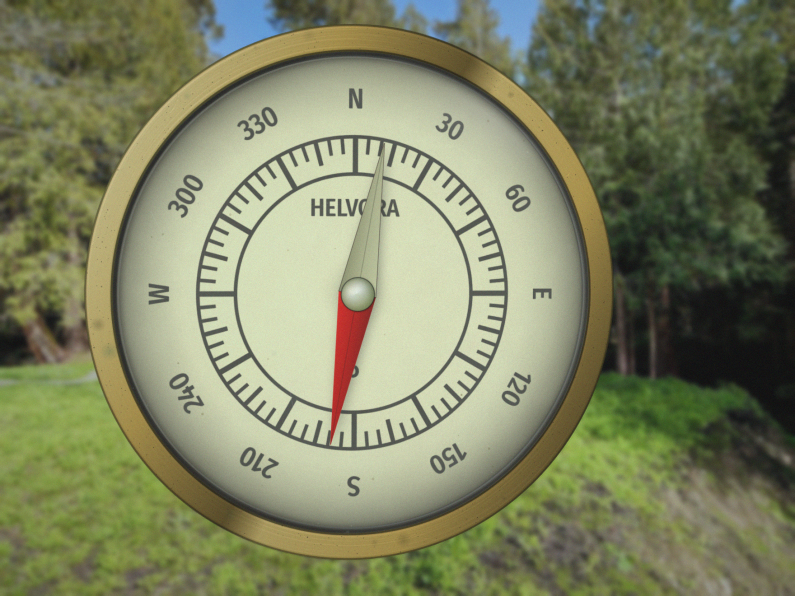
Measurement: 190 °
